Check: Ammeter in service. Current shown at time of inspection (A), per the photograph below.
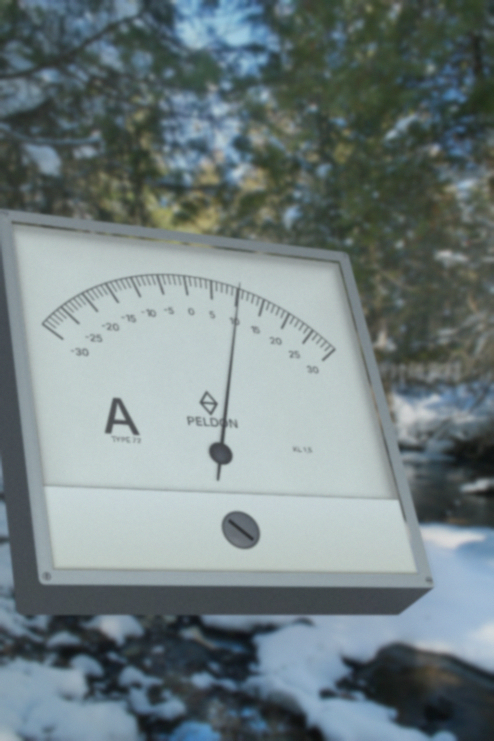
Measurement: 10 A
